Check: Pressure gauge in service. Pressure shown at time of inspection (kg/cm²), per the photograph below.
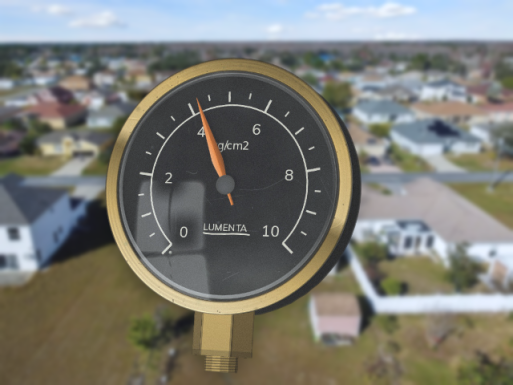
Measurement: 4.25 kg/cm²
